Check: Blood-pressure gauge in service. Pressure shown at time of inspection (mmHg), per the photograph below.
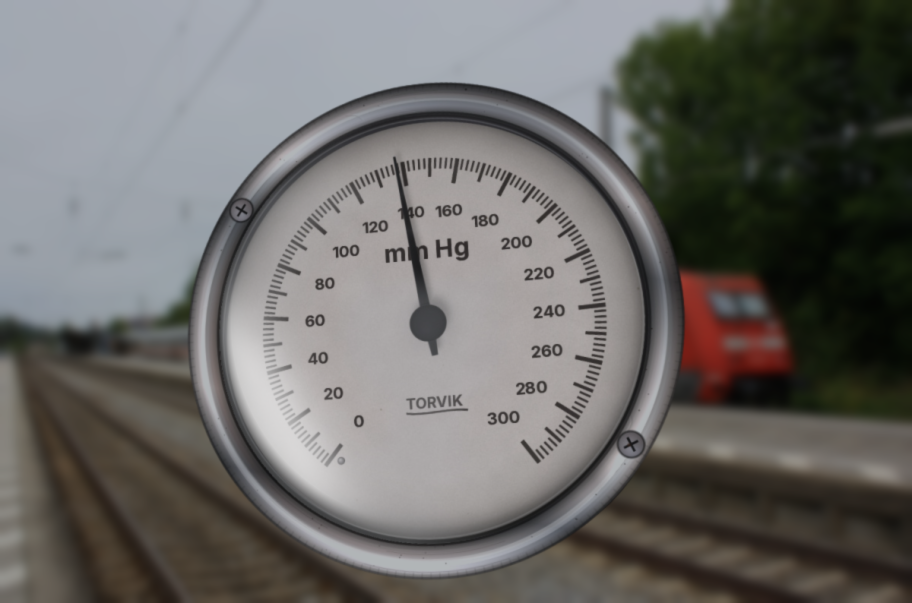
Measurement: 138 mmHg
